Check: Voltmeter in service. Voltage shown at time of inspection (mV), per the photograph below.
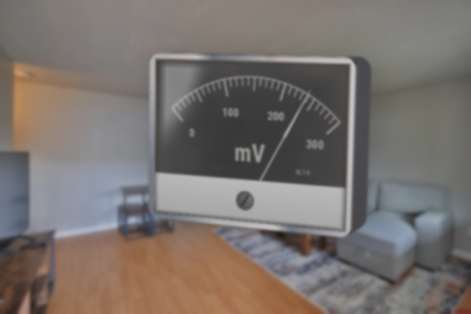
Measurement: 240 mV
